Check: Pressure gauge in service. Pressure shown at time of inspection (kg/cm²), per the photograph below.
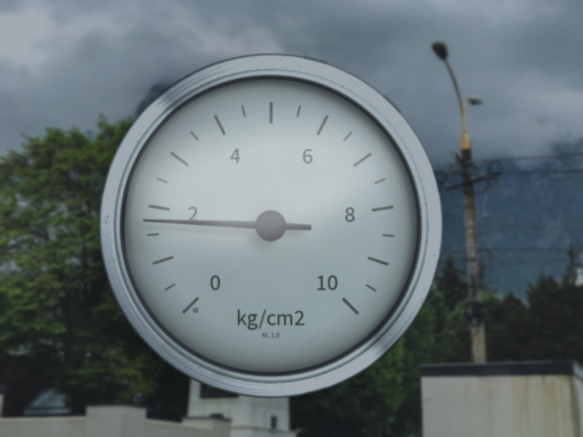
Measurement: 1.75 kg/cm²
